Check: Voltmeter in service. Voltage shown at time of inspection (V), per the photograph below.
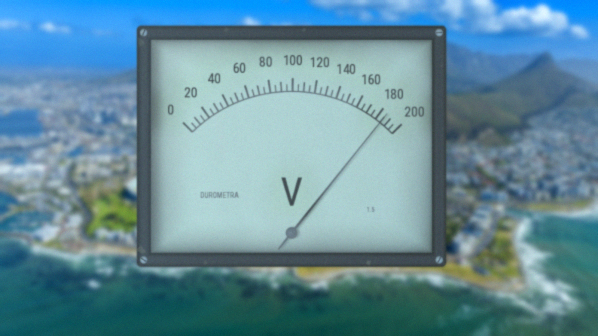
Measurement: 185 V
